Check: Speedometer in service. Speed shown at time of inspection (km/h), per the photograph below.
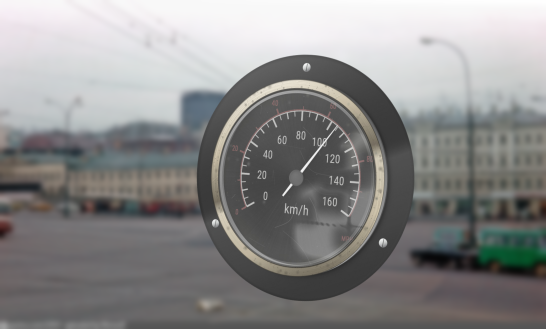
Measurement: 105 km/h
